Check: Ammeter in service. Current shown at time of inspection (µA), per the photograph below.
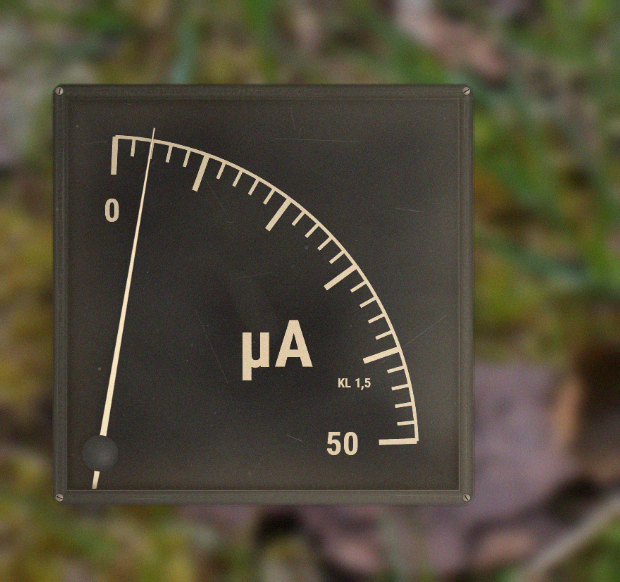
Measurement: 4 µA
